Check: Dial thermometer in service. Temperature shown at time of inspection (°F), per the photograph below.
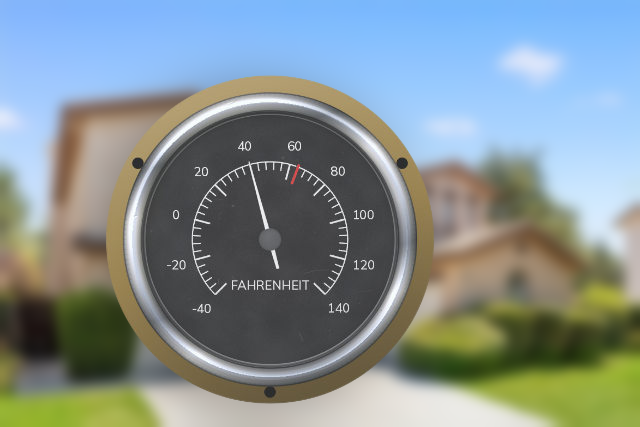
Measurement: 40 °F
